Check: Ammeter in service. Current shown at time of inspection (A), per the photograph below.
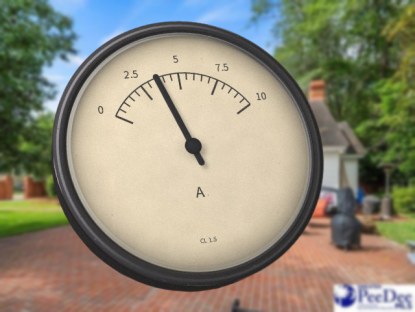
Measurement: 3.5 A
